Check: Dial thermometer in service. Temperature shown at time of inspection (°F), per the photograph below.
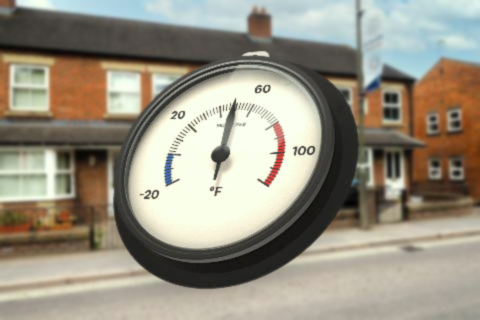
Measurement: 50 °F
